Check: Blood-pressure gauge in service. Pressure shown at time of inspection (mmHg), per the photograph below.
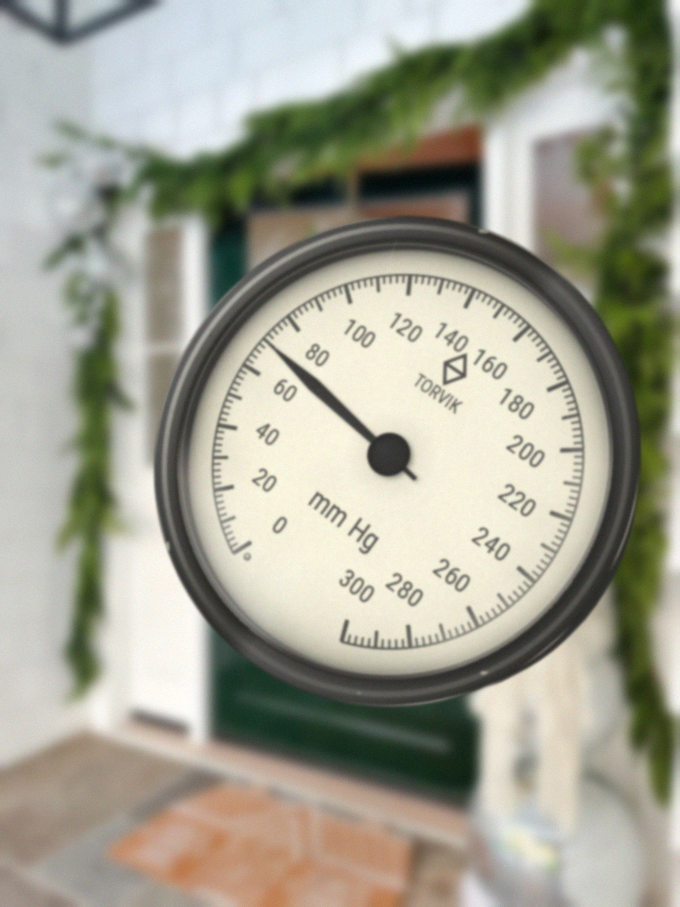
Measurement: 70 mmHg
